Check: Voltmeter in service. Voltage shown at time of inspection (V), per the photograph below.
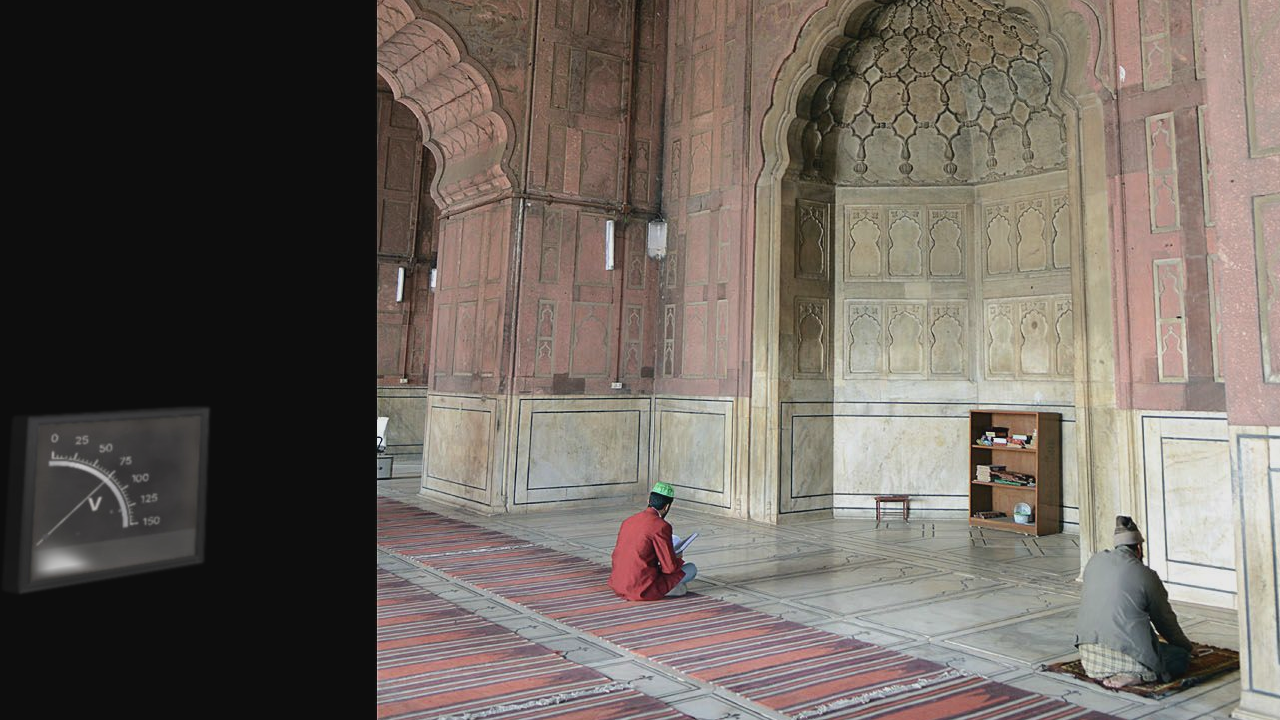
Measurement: 75 V
